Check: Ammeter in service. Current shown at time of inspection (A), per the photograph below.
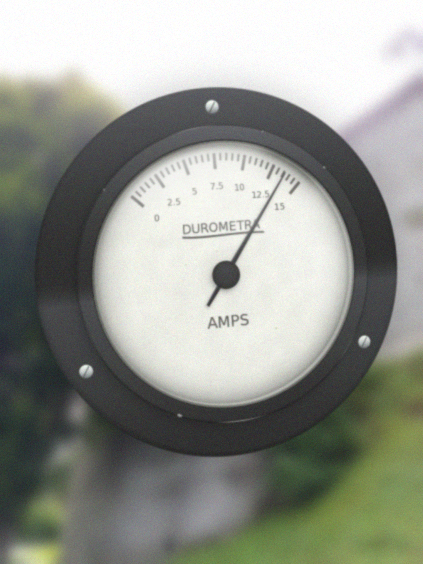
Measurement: 13.5 A
